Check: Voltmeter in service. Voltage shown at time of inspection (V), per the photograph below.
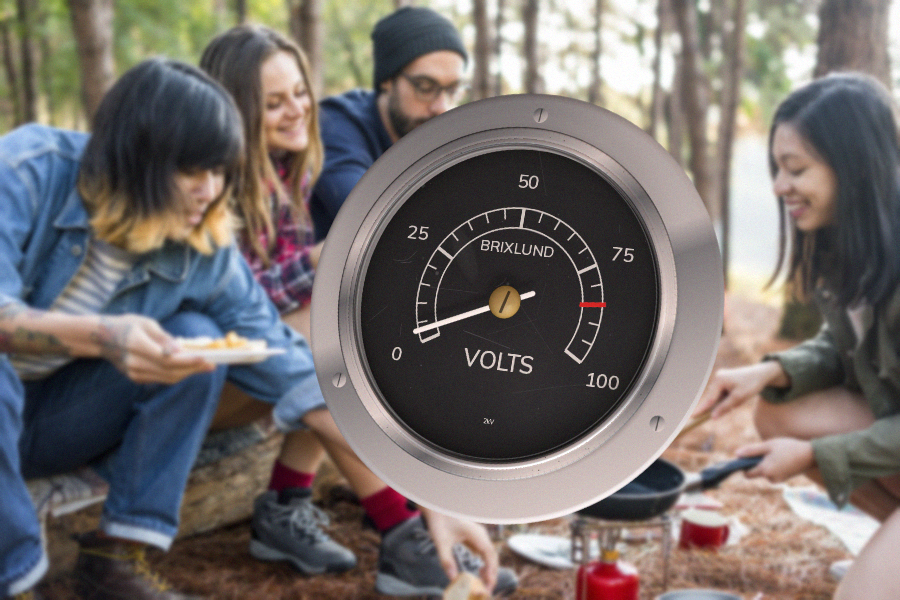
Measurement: 2.5 V
